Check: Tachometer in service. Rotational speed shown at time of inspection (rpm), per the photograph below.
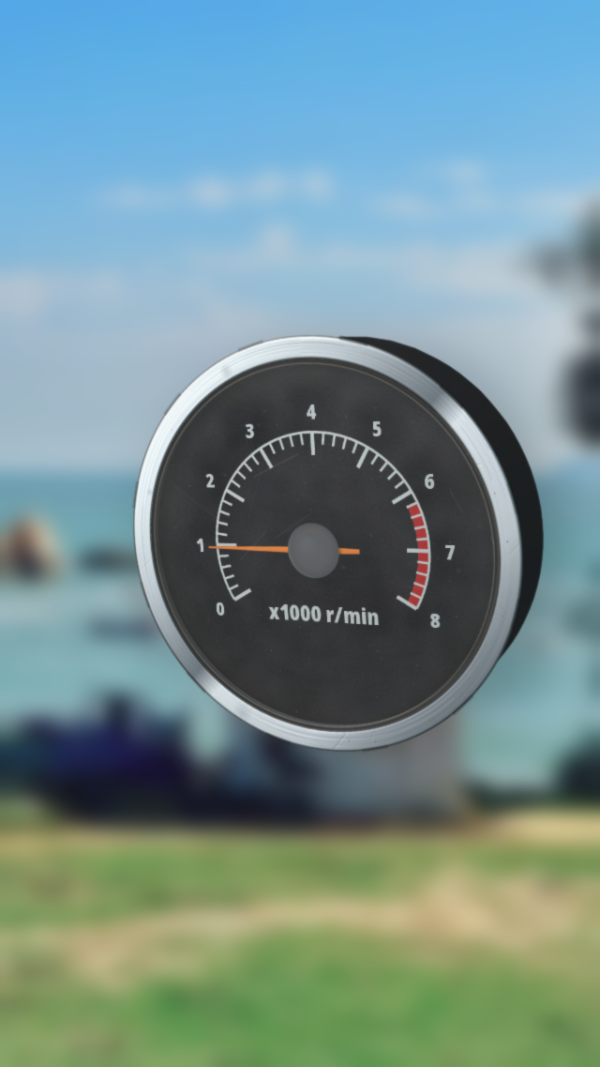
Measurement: 1000 rpm
